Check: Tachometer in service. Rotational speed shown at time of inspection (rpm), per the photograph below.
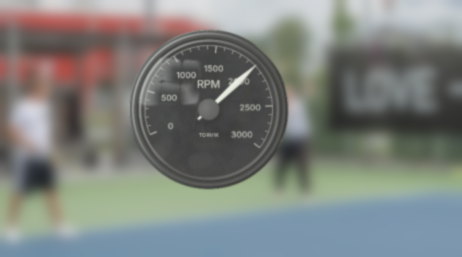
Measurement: 2000 rpm
